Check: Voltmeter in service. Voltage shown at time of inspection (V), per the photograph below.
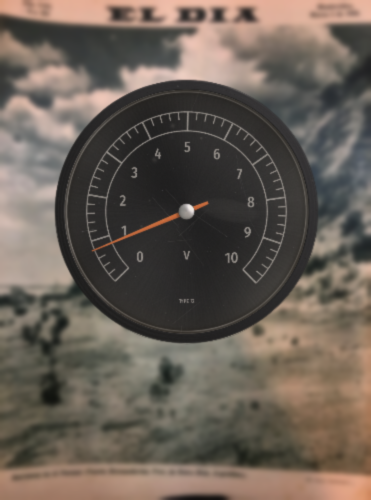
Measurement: 0.8 V
